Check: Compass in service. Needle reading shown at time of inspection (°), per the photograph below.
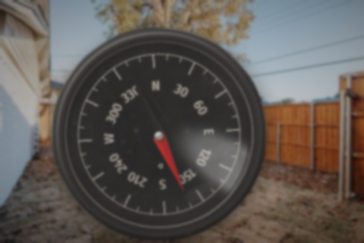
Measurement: 160 °
